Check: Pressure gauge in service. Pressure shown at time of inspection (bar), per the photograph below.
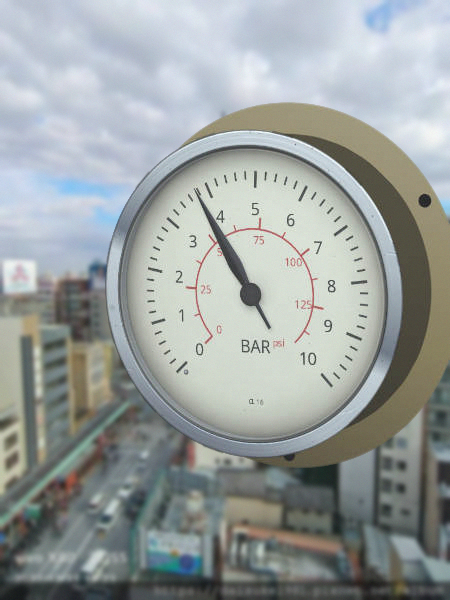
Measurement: 3.8 bar
